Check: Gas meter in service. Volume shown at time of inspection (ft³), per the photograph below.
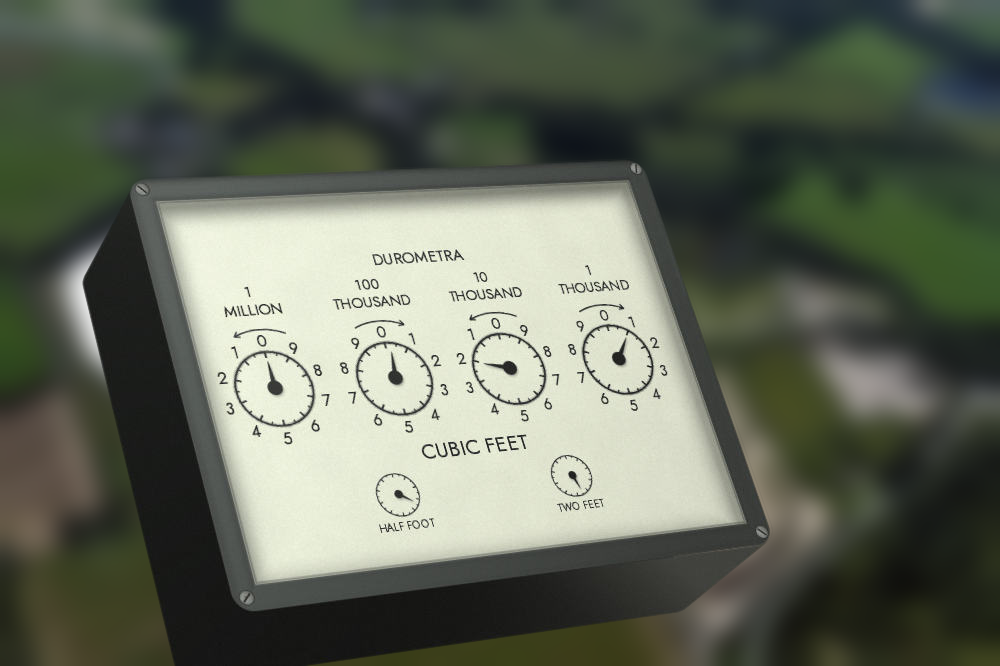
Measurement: 2100 ft³
